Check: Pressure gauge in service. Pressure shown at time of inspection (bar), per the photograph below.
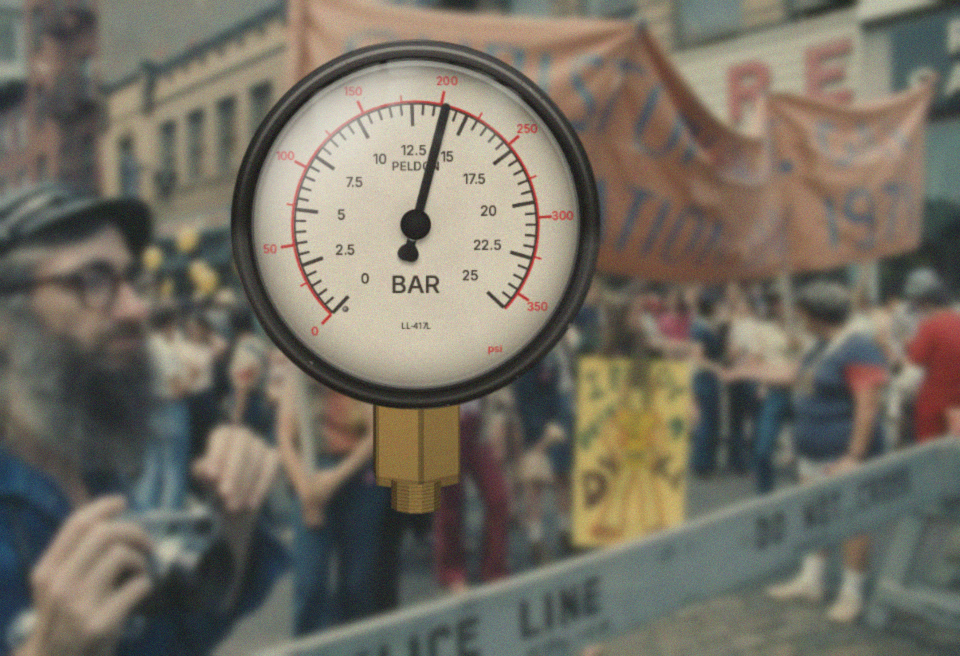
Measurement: 14 bar
